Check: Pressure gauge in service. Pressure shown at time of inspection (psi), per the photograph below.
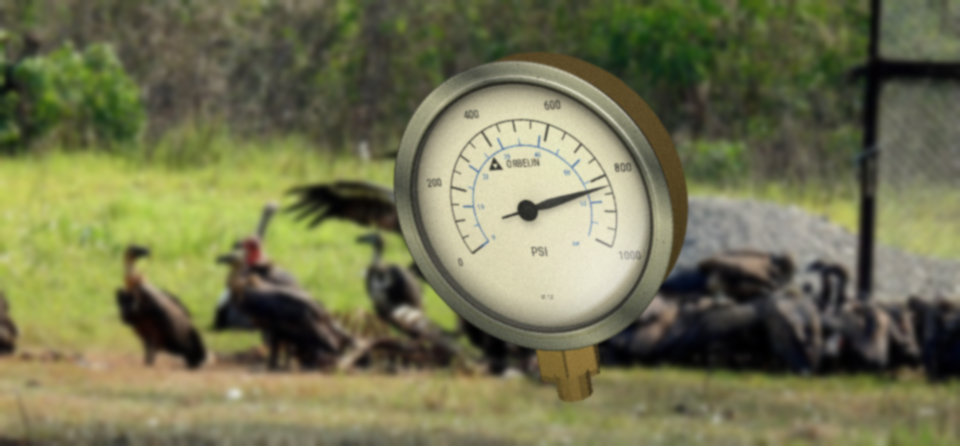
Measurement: 825 psi
